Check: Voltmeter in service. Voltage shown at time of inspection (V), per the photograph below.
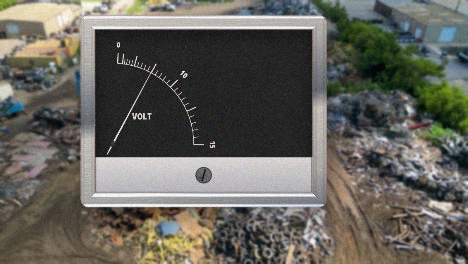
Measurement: 7.5 V
